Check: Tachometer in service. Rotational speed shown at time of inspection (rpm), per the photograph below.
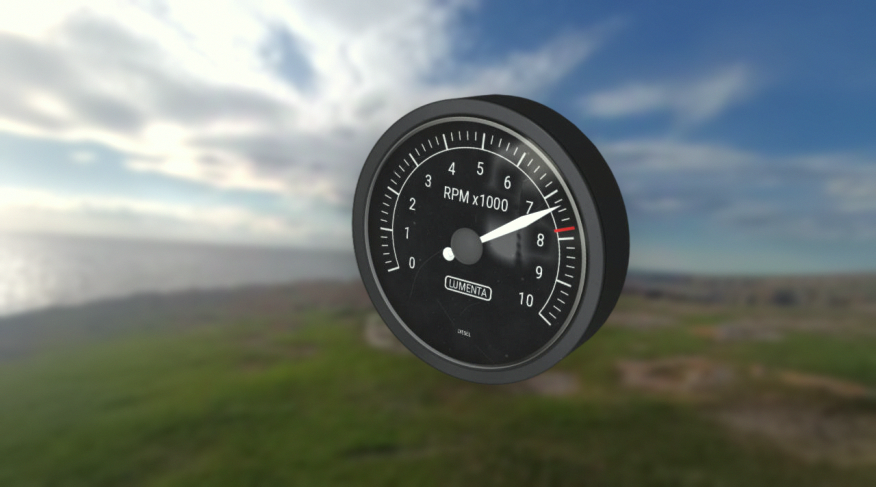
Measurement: 7300 rpm
